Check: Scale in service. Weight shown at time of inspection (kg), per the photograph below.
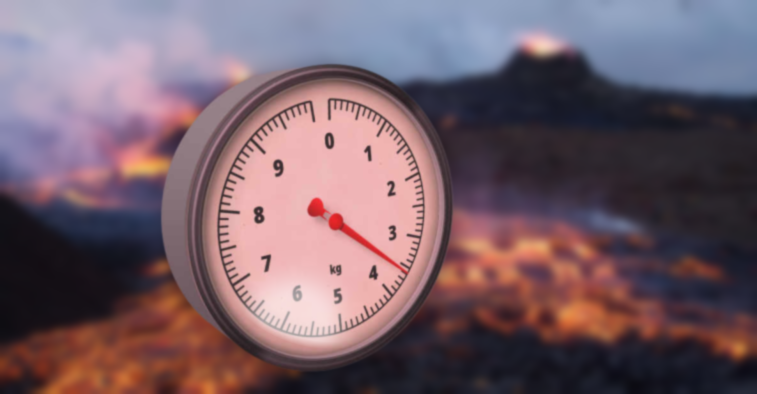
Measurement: 3.6 kg
